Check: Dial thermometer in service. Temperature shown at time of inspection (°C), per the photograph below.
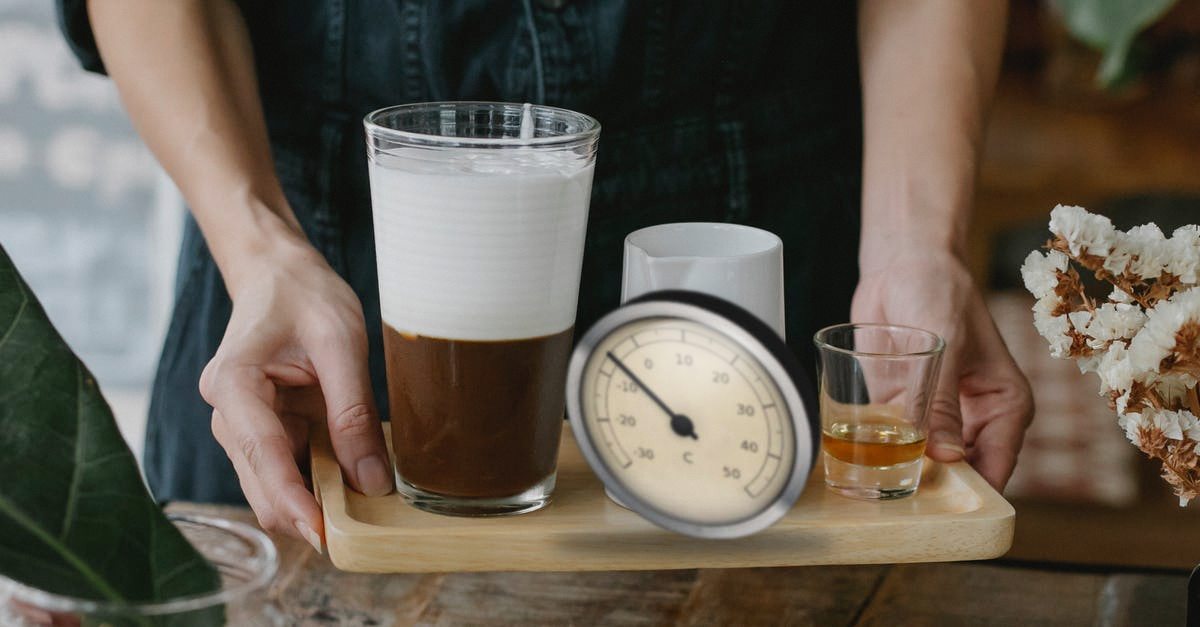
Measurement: -5 °C
